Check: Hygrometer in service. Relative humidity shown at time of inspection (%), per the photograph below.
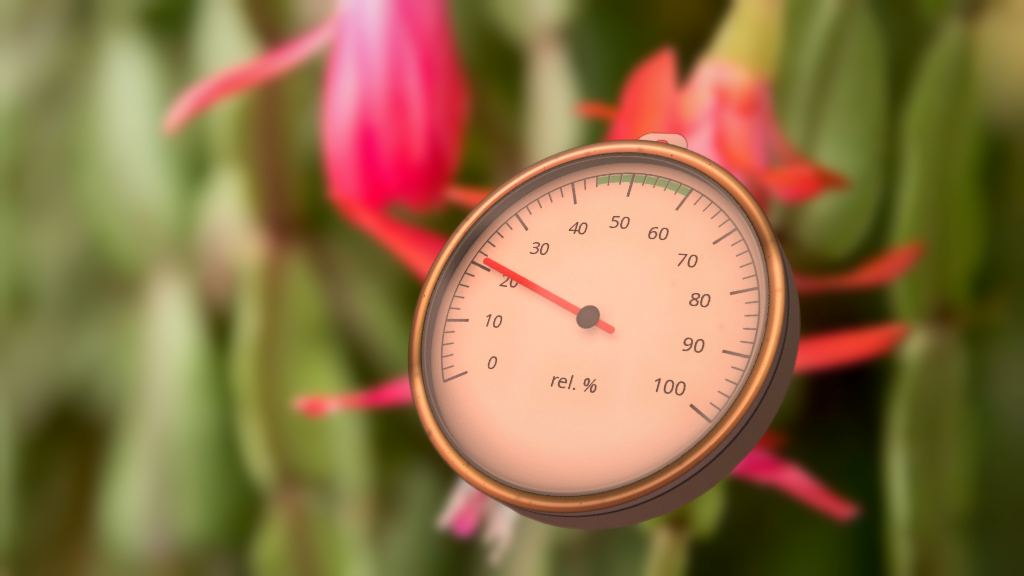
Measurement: 21 %
